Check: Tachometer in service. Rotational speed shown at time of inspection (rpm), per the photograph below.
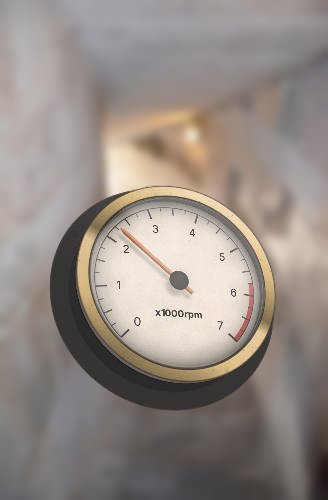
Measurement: 2250 rpm
